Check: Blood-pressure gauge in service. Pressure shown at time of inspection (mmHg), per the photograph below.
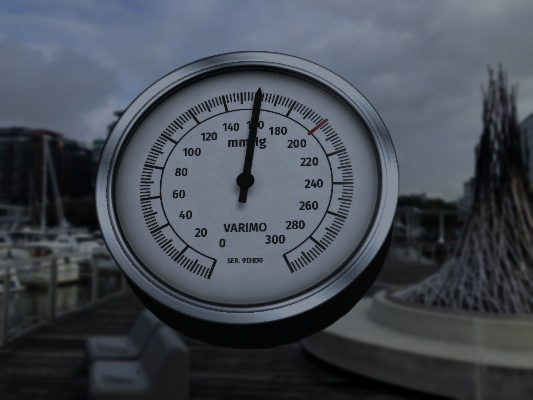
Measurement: 160 mmHg
